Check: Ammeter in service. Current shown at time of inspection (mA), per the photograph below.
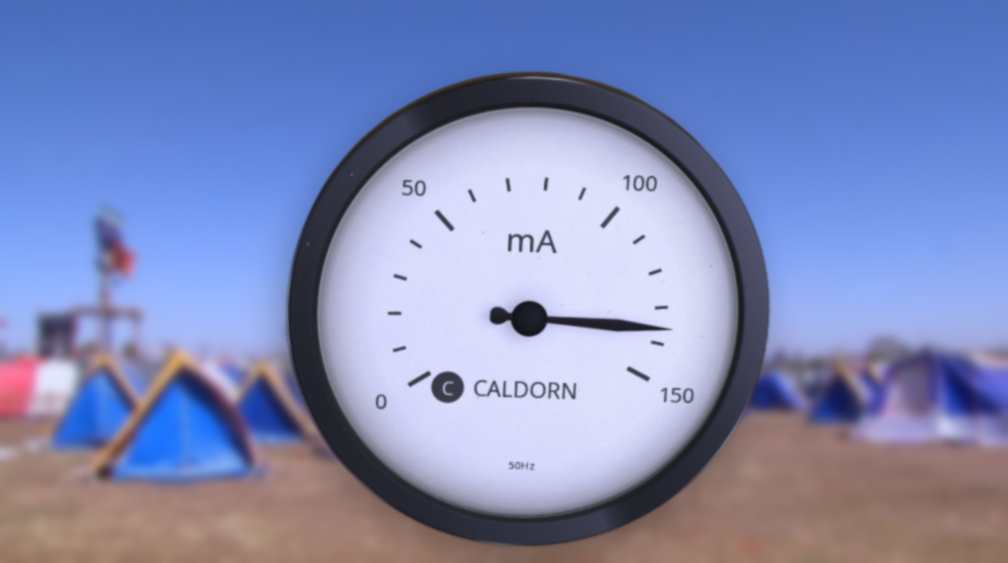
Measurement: 135 mA
